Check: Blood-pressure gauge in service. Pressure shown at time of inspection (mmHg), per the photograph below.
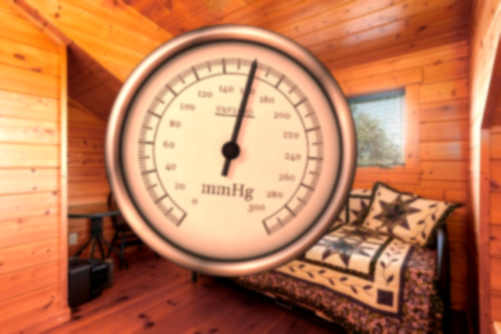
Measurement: 160 mmHg
